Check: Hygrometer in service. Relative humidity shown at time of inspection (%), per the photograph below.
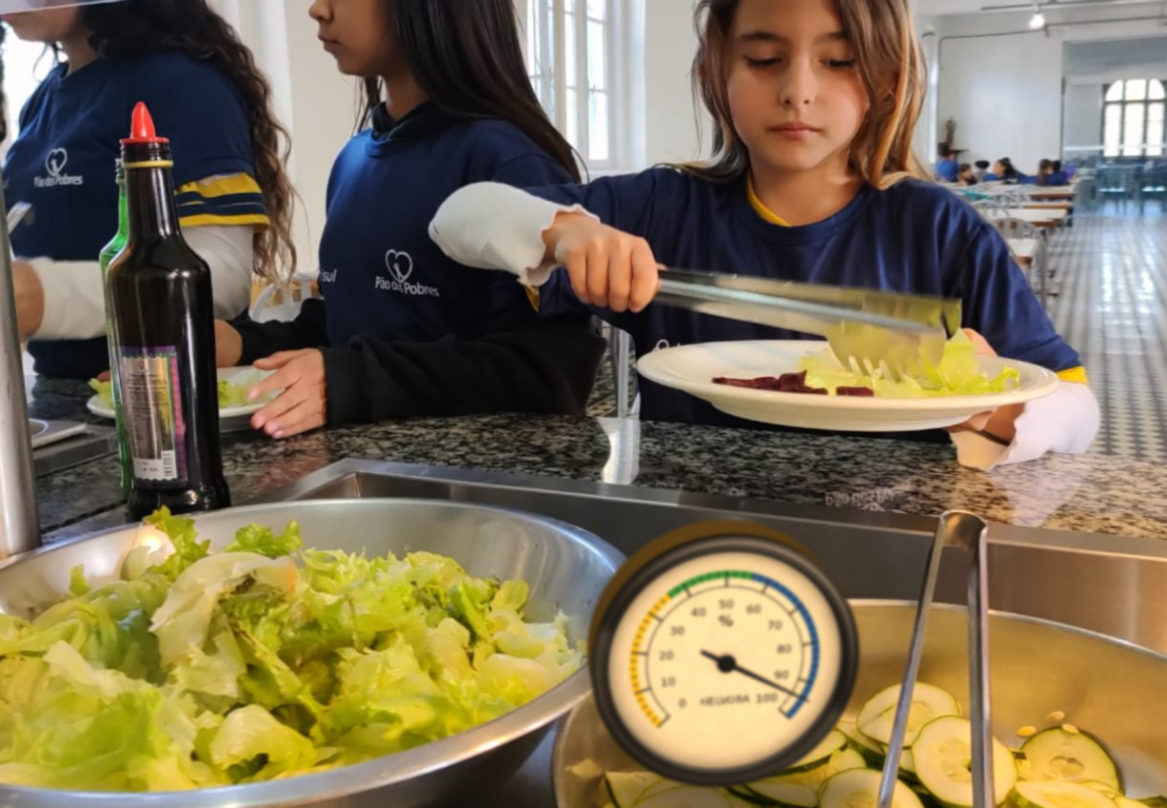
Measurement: 94 %
